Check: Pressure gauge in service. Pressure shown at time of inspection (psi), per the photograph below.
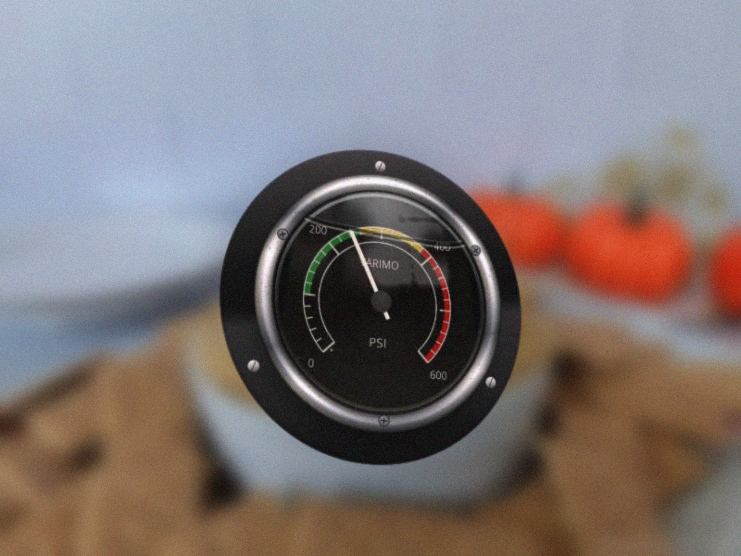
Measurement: 240 psi
